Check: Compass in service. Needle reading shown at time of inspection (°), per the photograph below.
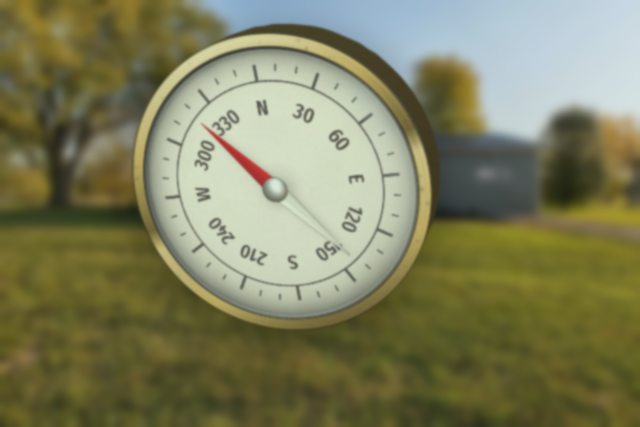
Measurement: 320 °
